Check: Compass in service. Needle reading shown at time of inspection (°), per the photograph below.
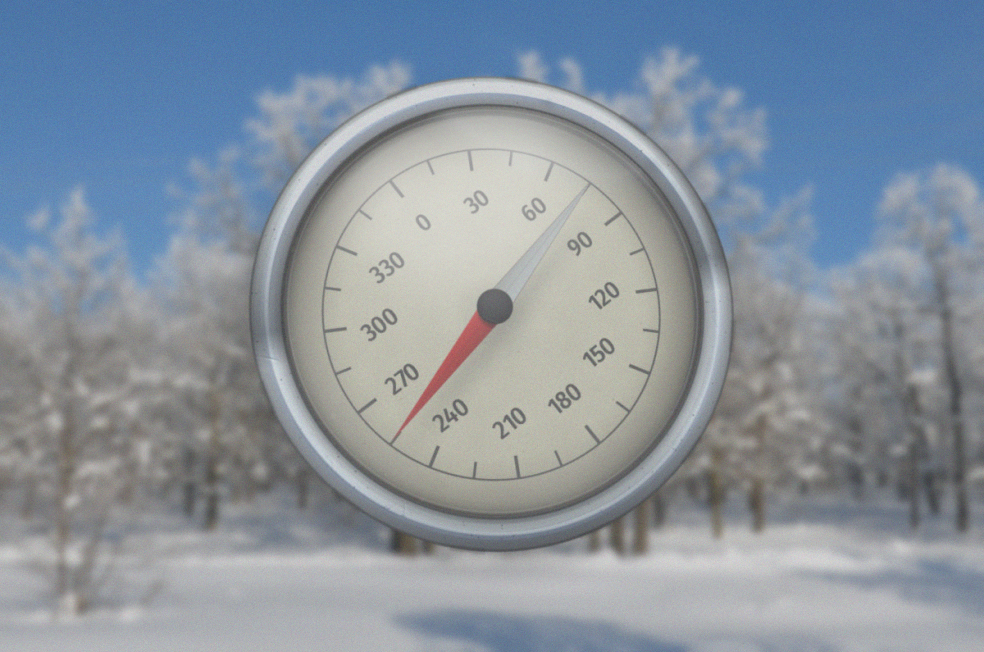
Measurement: 255 °
